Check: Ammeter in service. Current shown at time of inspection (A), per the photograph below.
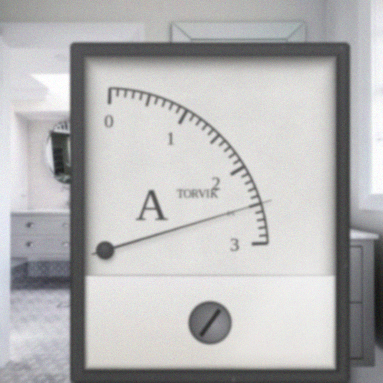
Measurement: 2.5 A
